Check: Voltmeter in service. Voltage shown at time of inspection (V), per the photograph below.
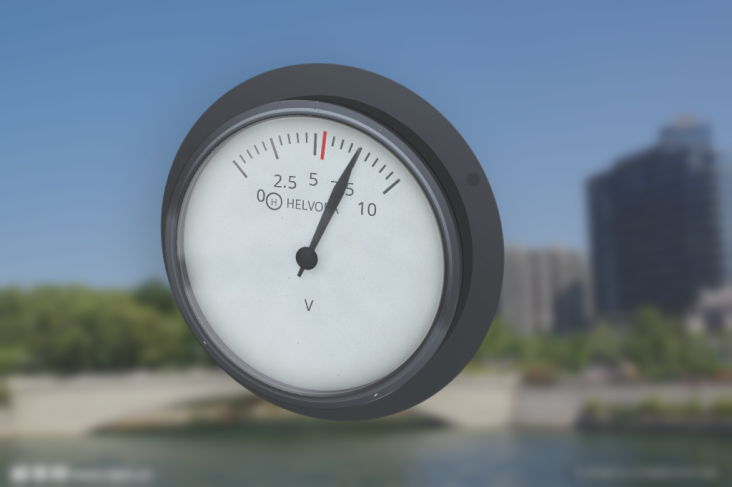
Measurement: 7.5 V
